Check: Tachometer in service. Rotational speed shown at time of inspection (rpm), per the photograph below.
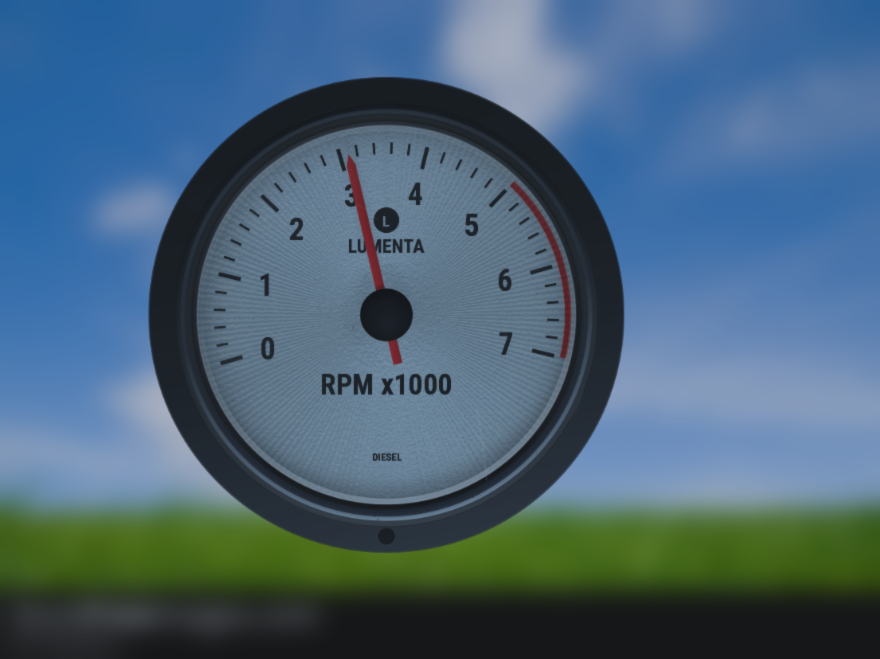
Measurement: 3100 rpm
